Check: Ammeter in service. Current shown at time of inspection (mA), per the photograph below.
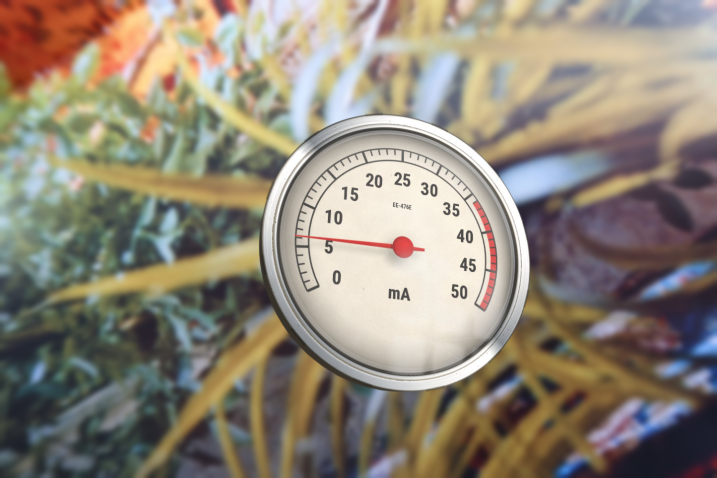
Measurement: 6 mA
